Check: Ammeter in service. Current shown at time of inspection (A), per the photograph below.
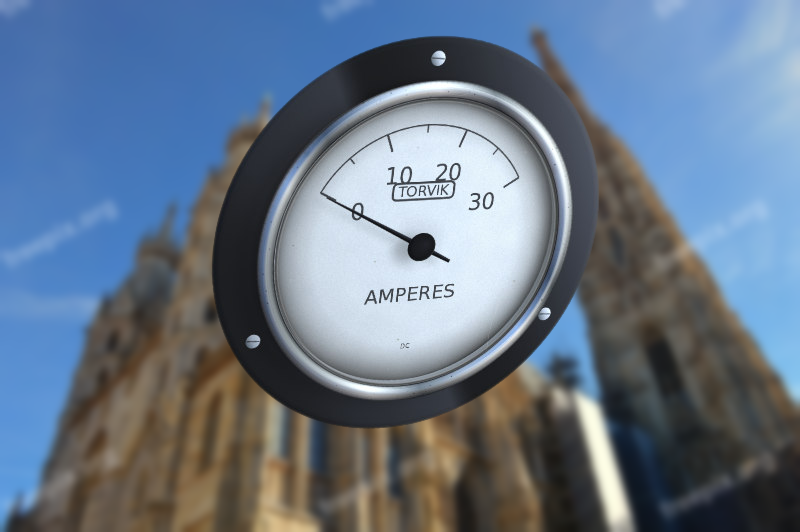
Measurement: 0 A
